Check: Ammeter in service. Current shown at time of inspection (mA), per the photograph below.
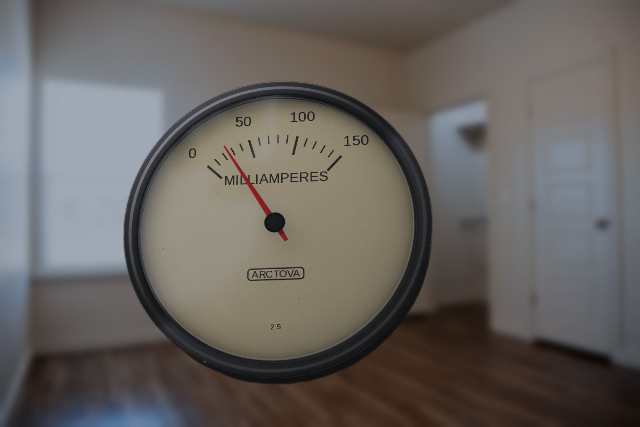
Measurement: 25 mA
